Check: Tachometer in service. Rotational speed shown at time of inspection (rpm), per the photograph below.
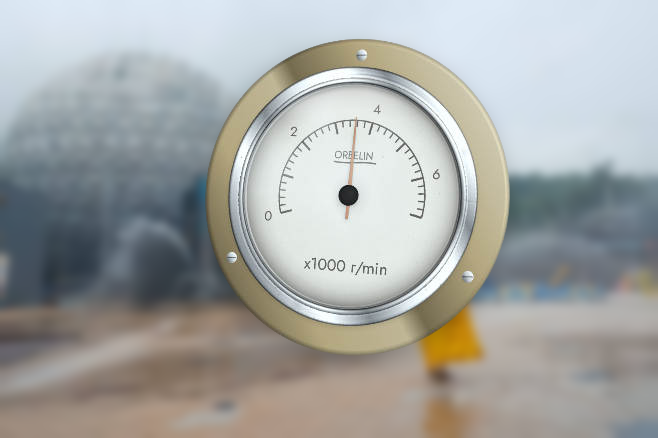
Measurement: 3600 rpm
